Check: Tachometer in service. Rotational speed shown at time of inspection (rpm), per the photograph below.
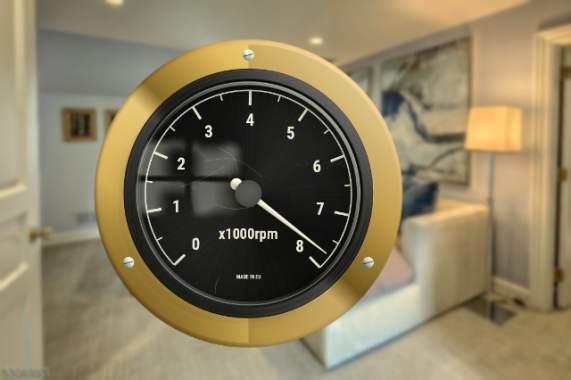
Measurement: 7750 rpm
